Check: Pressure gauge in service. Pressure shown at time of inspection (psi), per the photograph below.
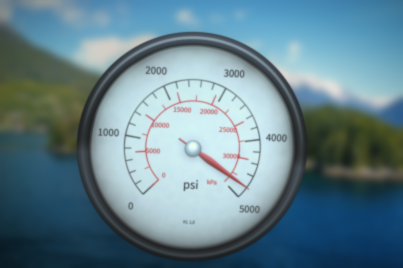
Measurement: 4800 psi
